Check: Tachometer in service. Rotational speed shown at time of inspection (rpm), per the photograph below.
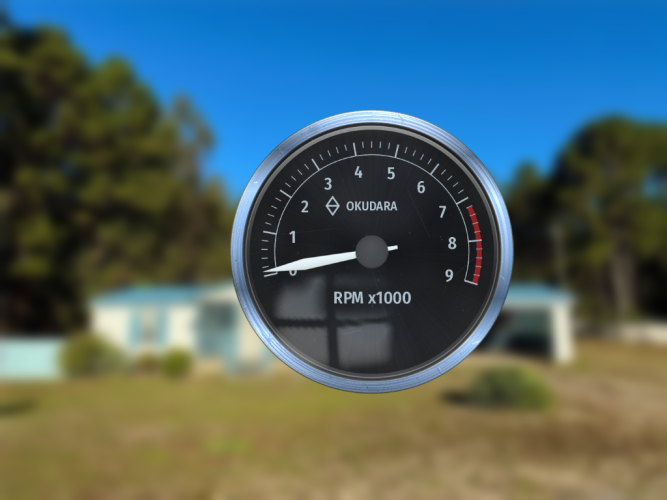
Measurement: 100 rpm
